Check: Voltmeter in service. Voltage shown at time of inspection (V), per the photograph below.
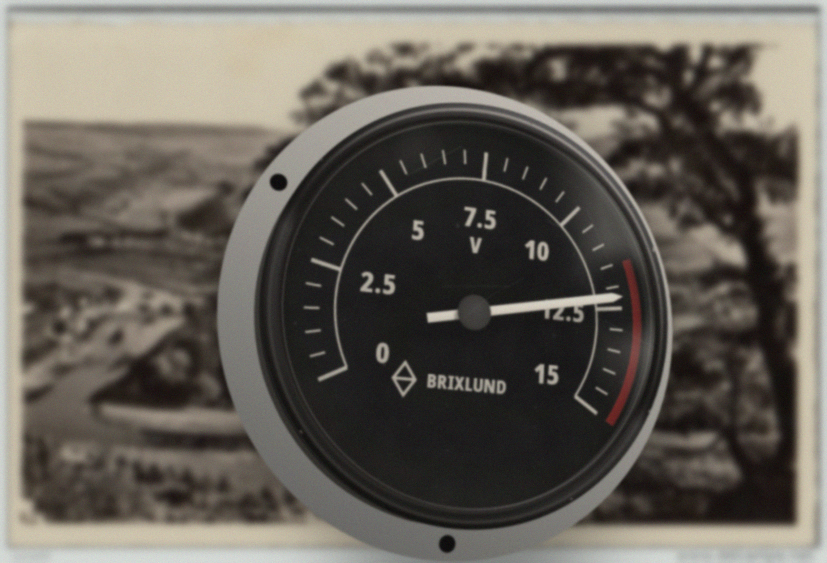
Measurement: 12.25 V
